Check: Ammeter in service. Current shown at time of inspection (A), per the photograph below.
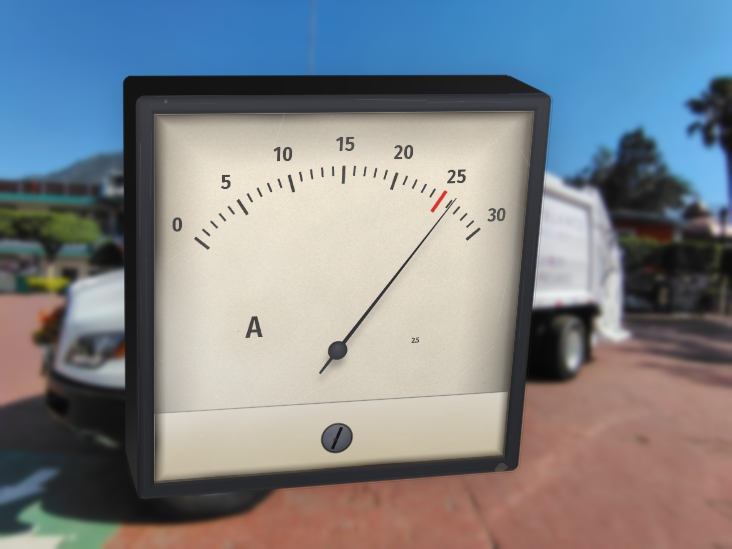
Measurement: 26 A
